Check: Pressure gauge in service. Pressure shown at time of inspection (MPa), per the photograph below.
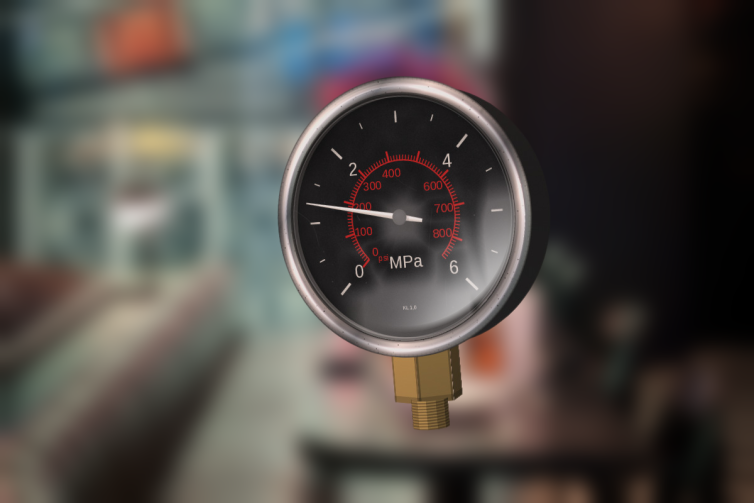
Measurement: 1.25 MPa
